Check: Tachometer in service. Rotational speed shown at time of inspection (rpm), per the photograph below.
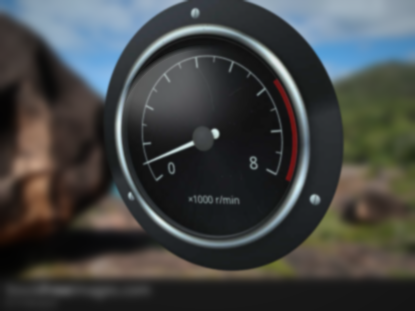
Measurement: 500 rpm
